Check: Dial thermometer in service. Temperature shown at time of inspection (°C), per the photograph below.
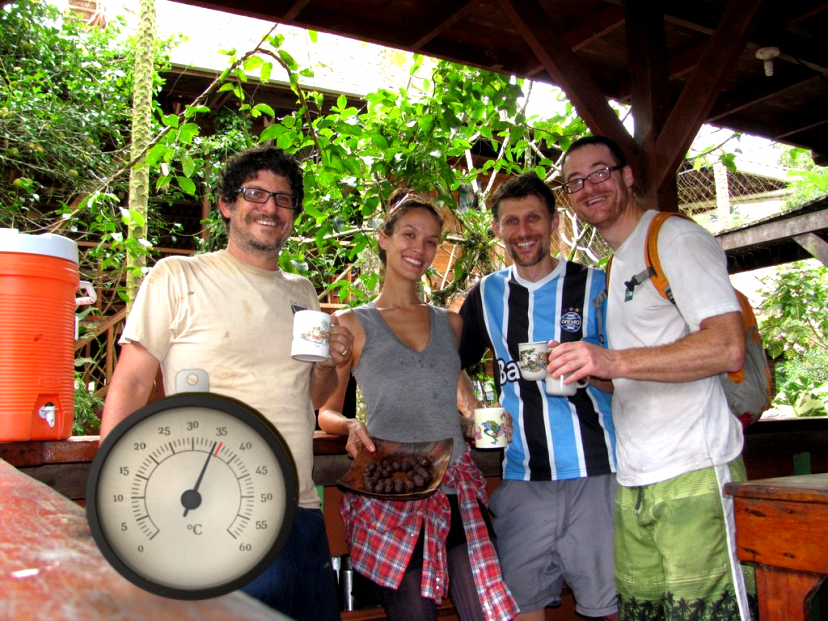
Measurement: 35 °C
